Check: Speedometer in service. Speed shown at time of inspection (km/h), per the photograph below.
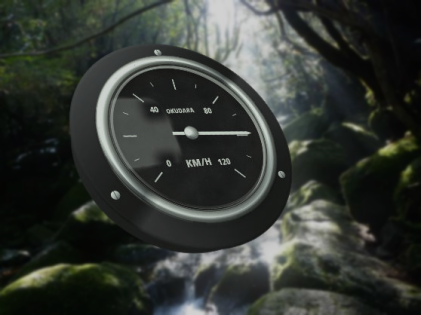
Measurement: 100 km/h
